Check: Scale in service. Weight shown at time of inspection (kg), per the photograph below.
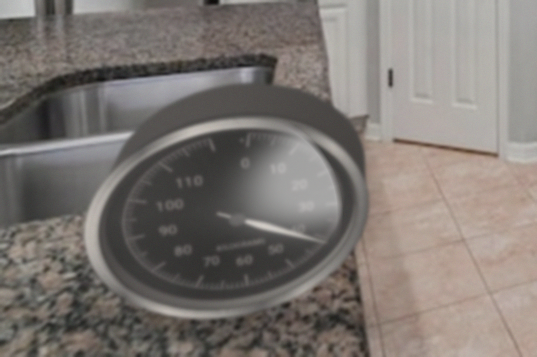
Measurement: 40 kg
